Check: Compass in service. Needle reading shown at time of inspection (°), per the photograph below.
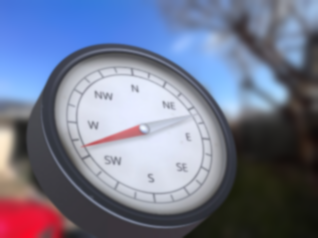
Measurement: 247.5 °
